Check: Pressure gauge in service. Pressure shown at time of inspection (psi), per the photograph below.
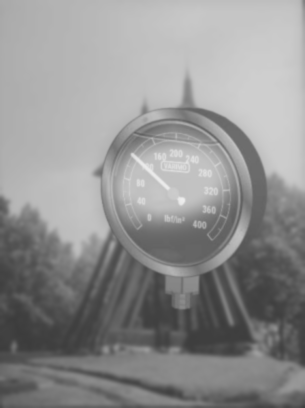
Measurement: 120 psi
